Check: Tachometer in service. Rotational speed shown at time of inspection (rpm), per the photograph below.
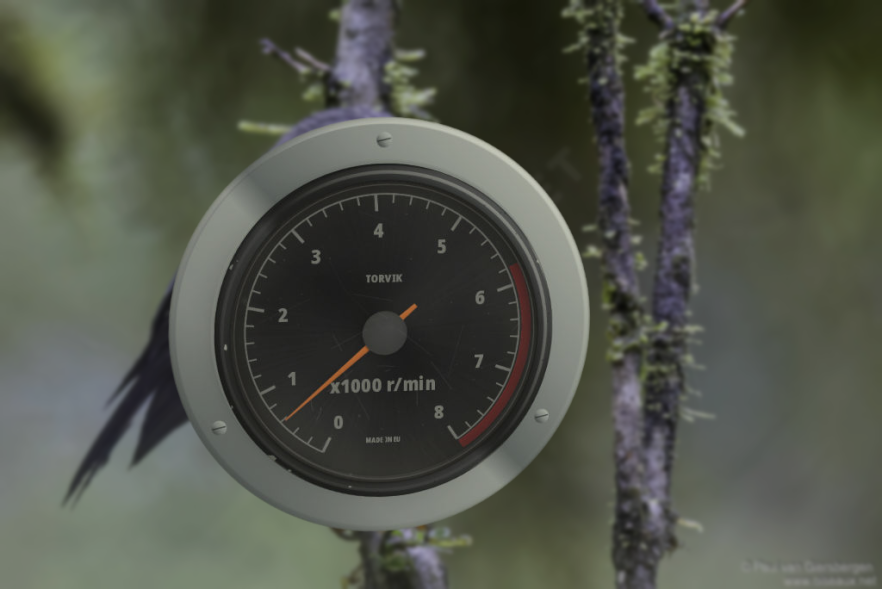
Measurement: 600 rpm
